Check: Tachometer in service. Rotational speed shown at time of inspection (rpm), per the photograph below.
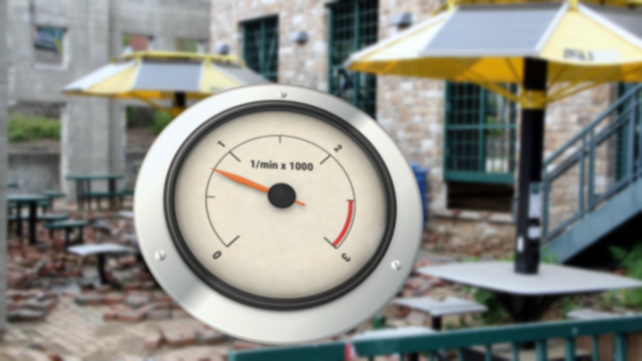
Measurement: 750 rpm
